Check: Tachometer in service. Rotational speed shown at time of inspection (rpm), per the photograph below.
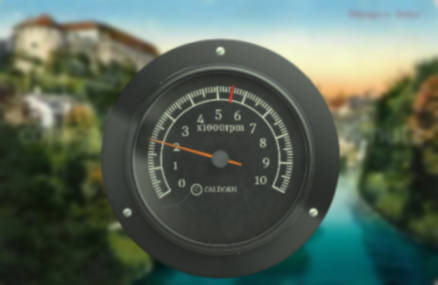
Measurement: 2000 rpm
